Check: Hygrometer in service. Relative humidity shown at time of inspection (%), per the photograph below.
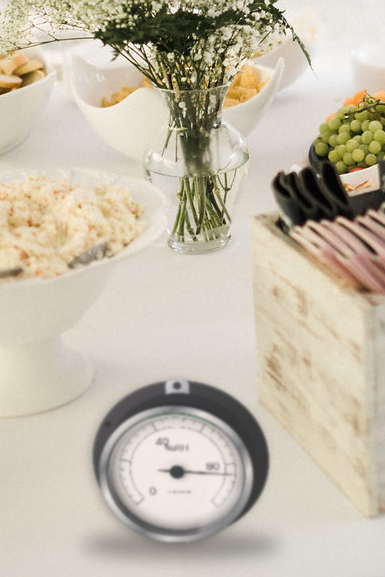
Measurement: 84 %
